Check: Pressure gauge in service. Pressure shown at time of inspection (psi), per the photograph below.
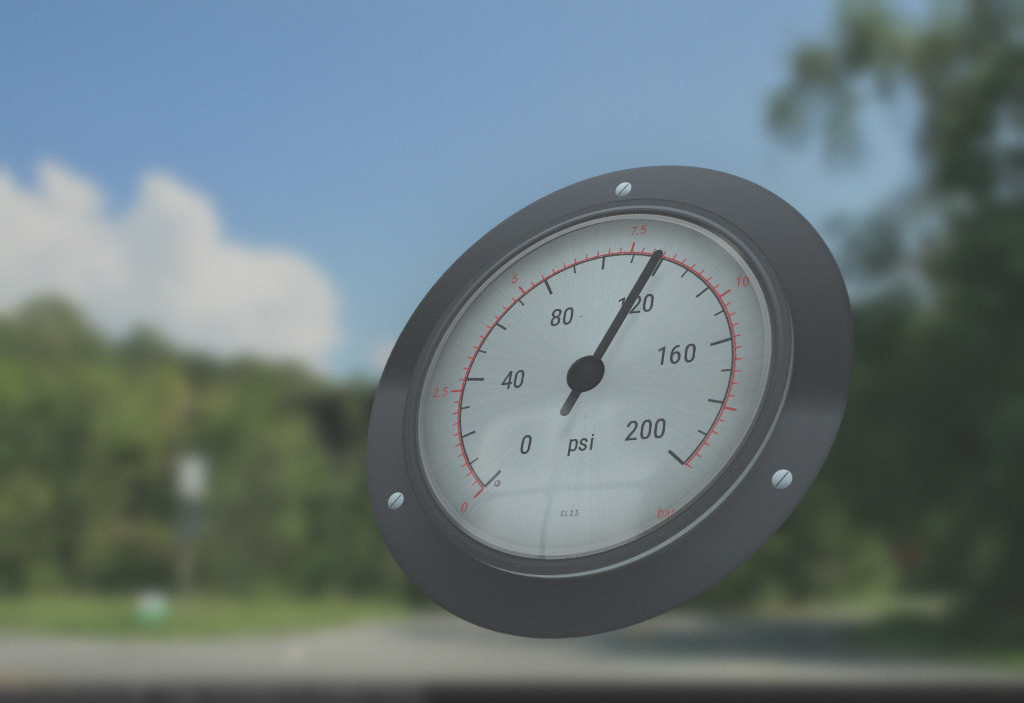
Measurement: 120 psi
